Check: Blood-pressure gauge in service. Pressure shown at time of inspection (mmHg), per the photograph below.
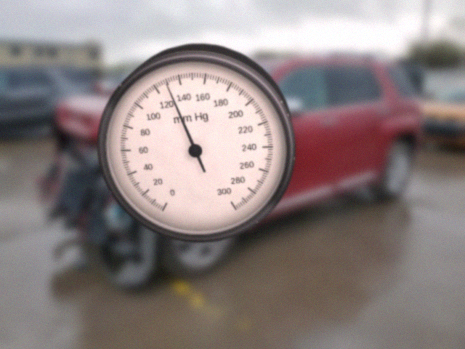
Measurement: 130 mmHg
